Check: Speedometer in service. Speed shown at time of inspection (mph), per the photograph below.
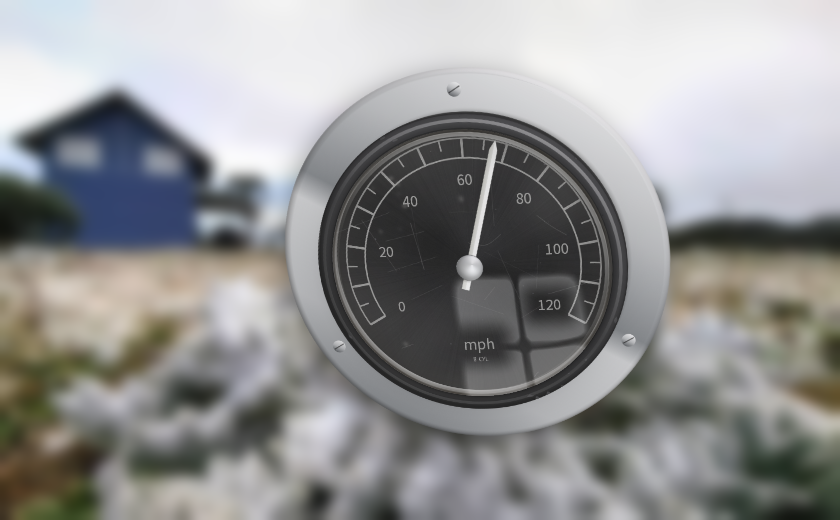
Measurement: 67.5 mph
